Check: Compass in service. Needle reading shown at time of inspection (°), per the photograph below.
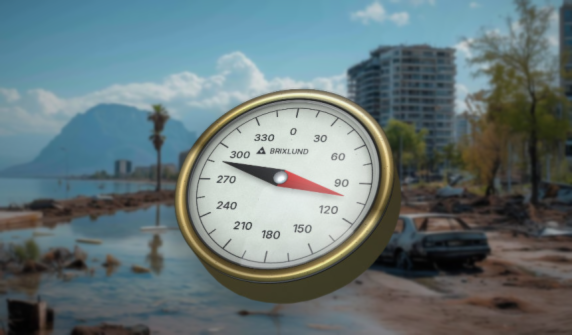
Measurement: 105 °
